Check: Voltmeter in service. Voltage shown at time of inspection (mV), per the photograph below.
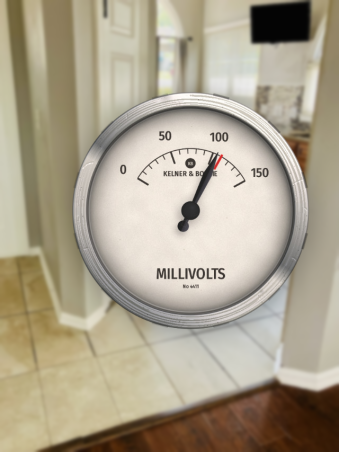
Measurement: 105 mV
